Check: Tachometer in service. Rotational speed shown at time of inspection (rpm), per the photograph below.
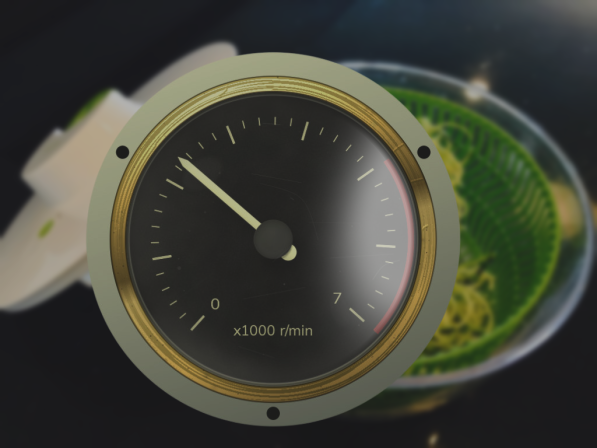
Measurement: 2300 rpm
